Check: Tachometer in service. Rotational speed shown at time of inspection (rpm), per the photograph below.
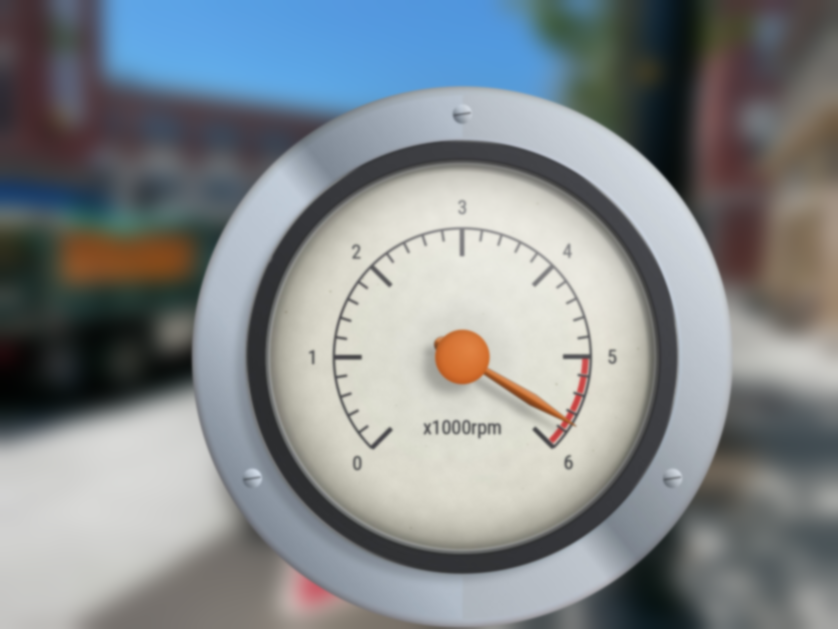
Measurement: 5700 rpm
